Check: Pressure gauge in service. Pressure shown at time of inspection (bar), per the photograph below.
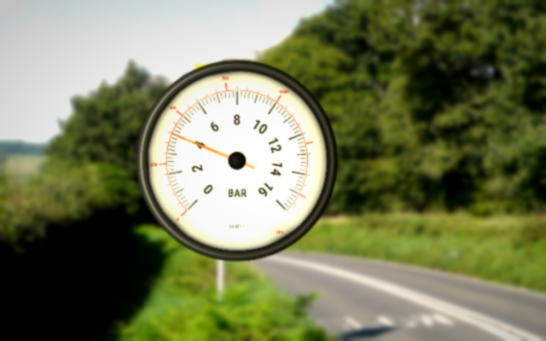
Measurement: 4 bar
